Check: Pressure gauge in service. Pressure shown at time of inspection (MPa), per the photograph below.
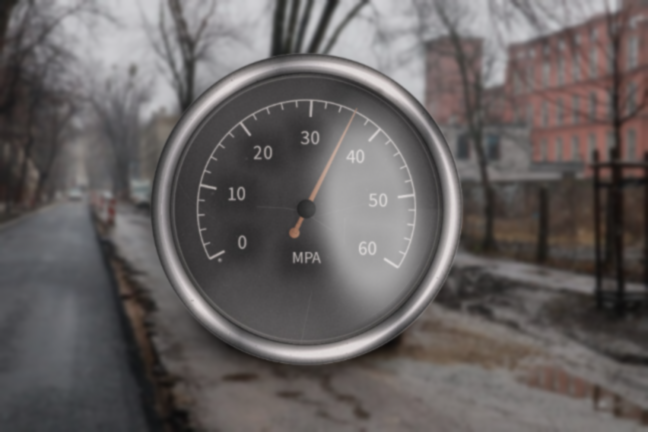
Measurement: 36 MPa
